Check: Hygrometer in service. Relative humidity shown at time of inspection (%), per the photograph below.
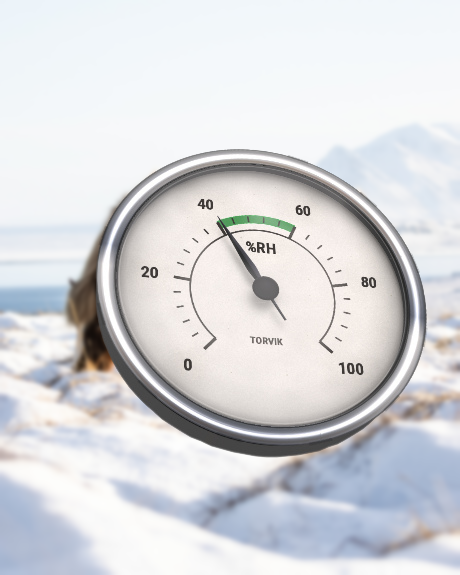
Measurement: 40 %
